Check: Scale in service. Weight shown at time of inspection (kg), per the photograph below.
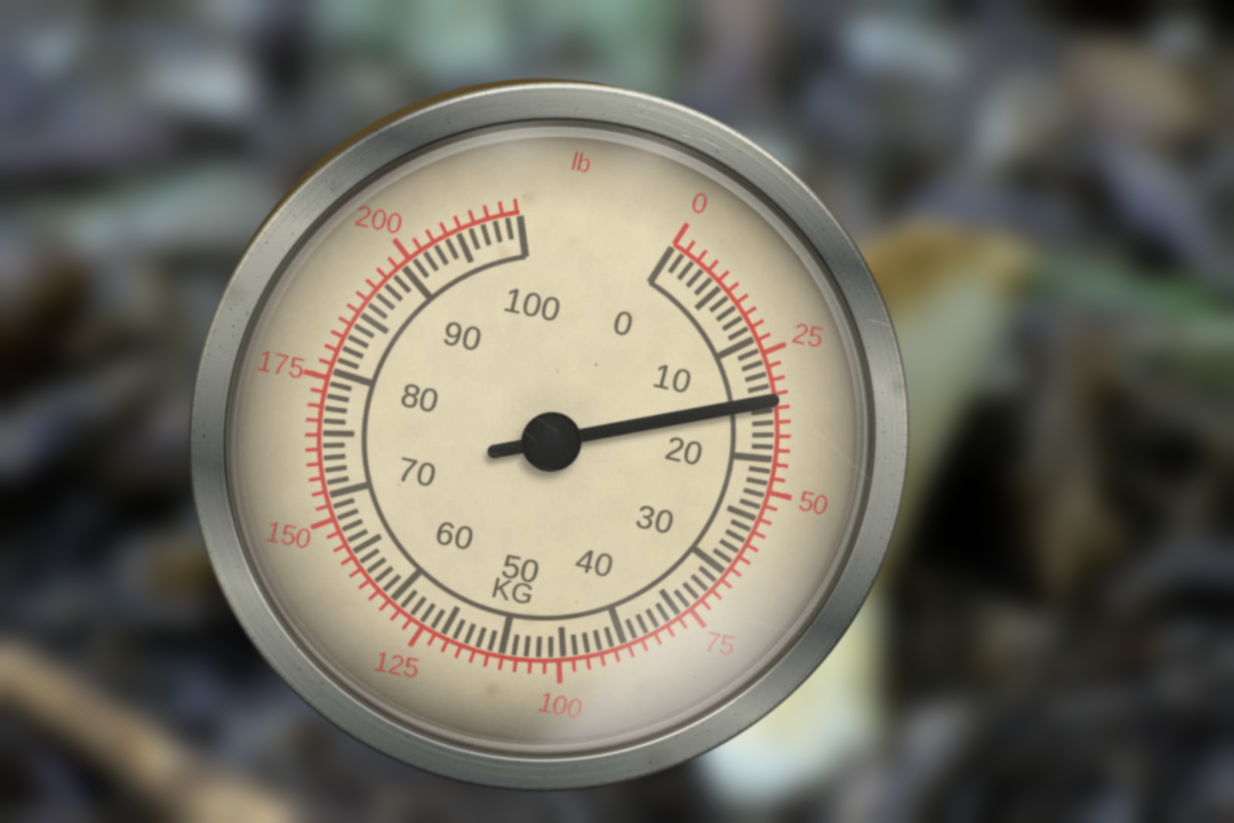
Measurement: 15 kg
